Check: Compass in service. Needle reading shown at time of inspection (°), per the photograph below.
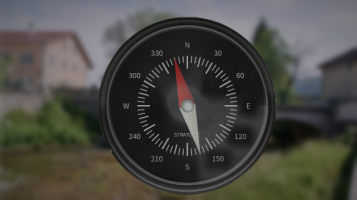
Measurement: 345 °
